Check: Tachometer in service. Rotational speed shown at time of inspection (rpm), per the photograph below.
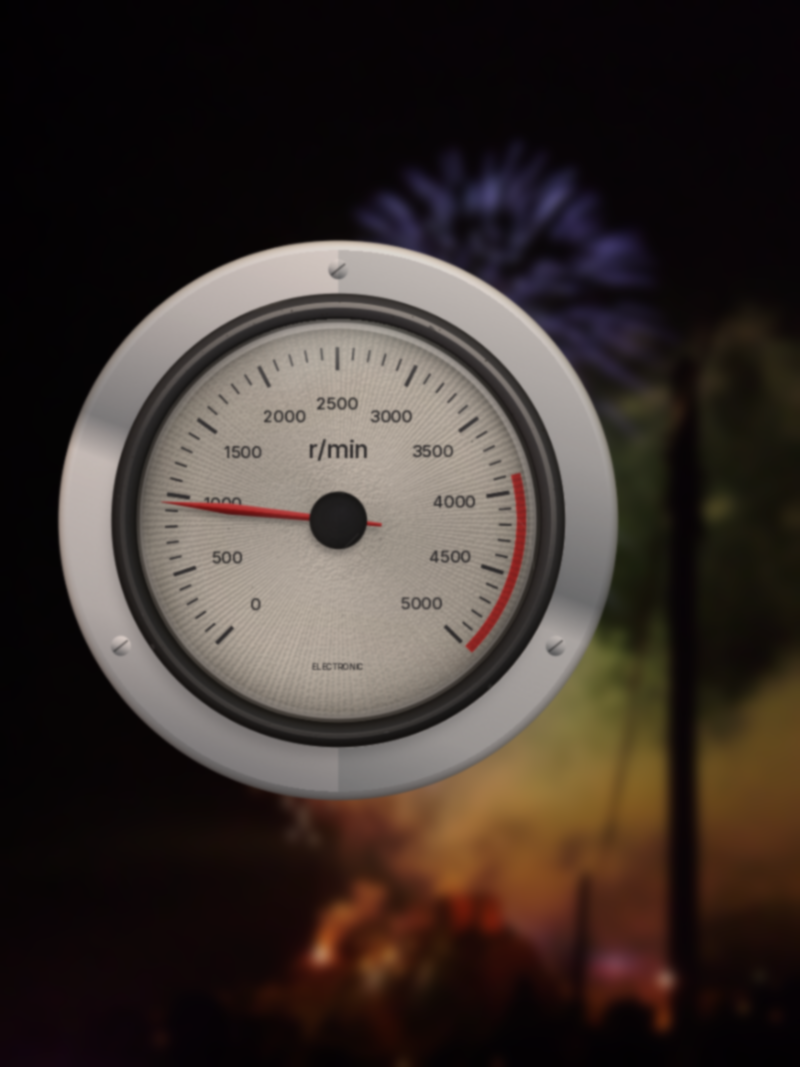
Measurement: 950 rpm
